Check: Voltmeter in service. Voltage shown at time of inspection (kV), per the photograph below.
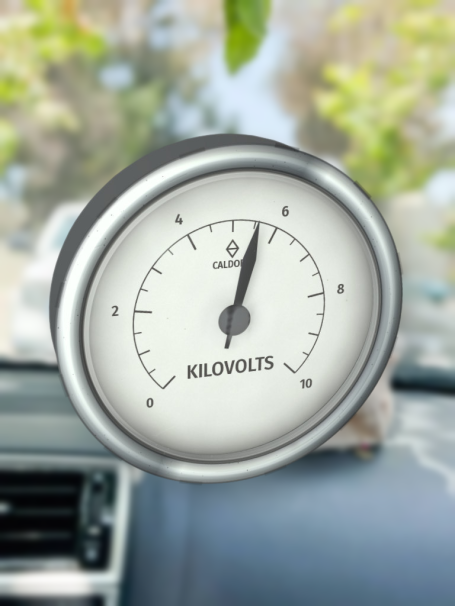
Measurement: 5.5 kV
